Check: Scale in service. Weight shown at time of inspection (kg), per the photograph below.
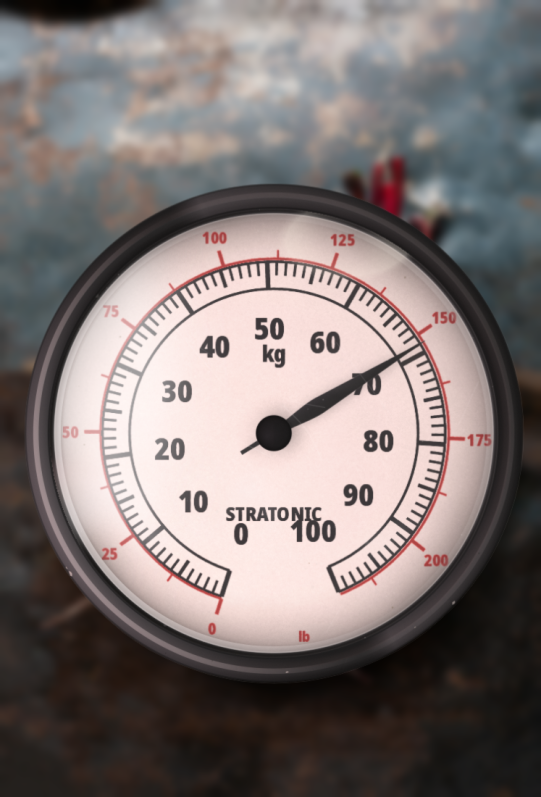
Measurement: 69 kg
